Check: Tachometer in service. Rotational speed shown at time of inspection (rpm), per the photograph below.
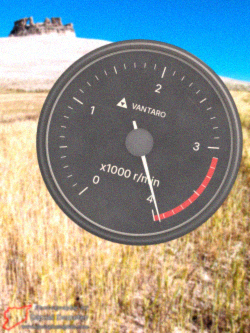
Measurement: 3950 rpm
